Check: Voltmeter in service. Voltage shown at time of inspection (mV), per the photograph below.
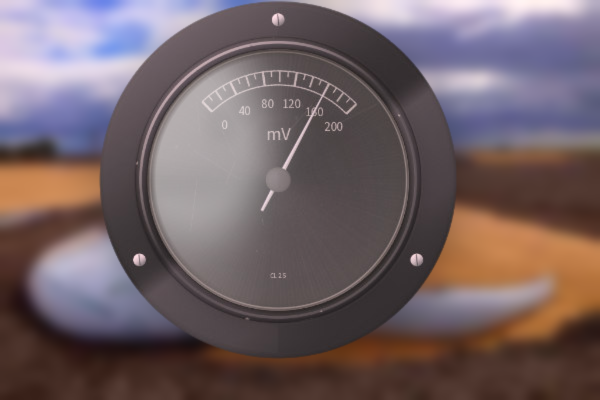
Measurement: 160 mV
